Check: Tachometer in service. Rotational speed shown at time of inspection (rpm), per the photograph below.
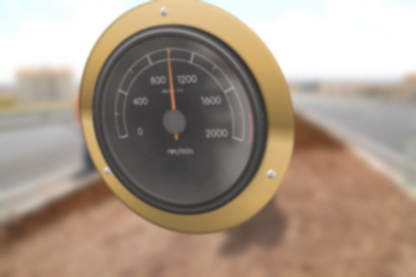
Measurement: 1000 rpm
